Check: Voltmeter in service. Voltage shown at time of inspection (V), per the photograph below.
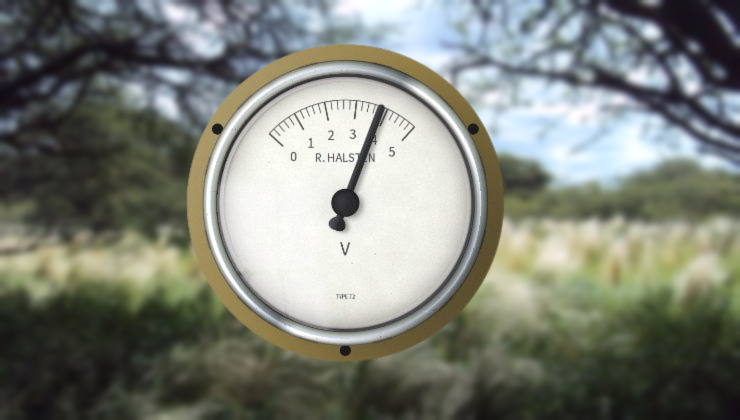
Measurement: 3.8 V
